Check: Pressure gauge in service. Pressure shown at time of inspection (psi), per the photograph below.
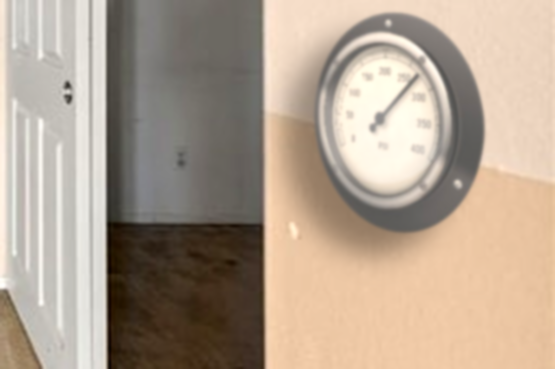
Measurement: 275 psi
